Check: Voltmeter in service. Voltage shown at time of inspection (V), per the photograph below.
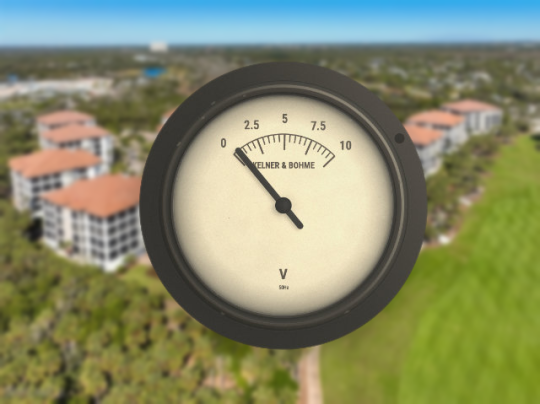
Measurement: 0.5 V
